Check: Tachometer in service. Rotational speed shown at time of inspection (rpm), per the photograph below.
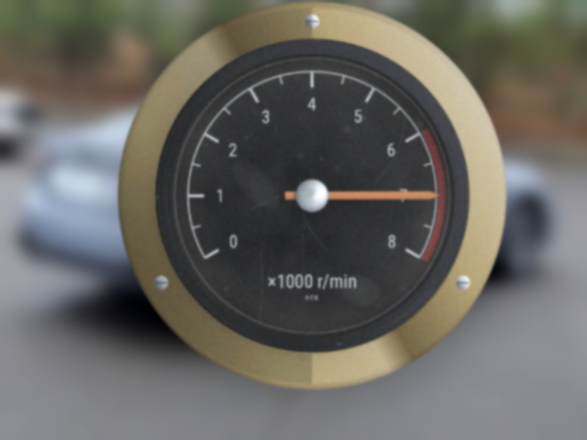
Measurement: 7000 rpm
